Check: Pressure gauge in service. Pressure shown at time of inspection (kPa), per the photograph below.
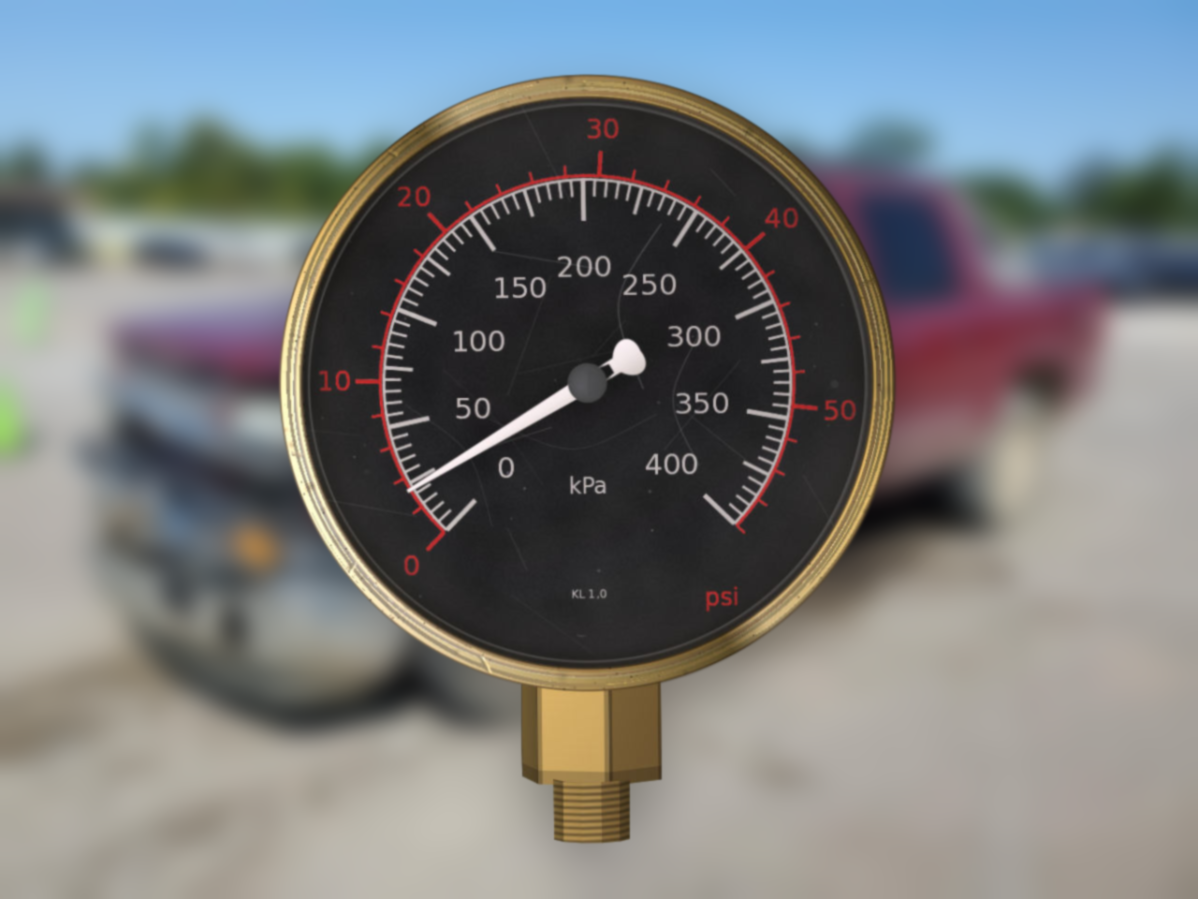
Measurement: 22.5 kPa
